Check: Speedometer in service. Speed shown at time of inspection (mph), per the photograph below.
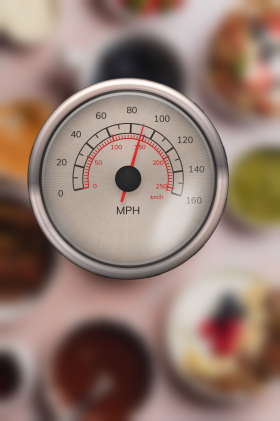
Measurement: 90 mph
